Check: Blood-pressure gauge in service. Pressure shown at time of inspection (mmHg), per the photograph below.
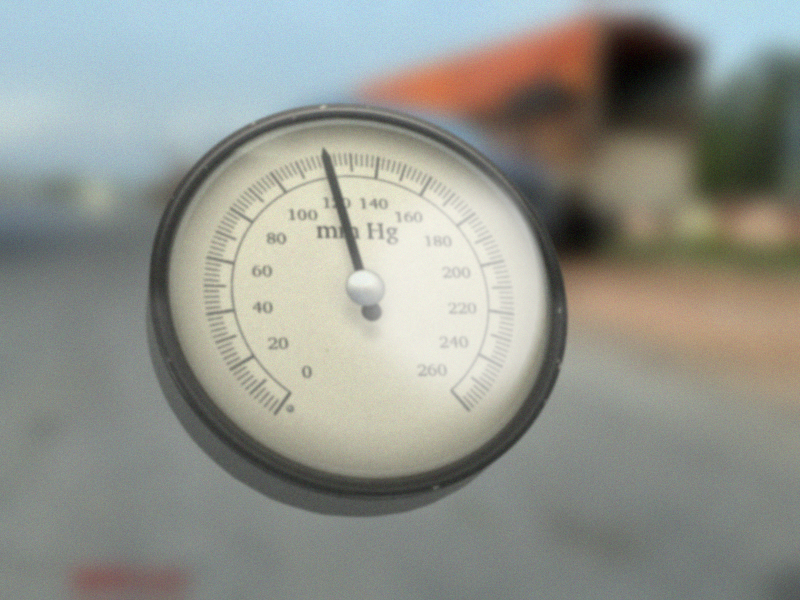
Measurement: 120 mmHg
